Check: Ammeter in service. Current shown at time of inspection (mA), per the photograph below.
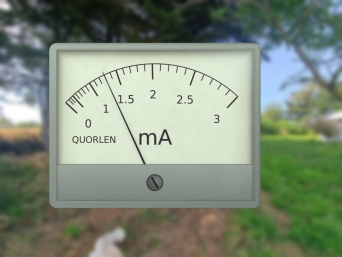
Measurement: 1.3 mA
